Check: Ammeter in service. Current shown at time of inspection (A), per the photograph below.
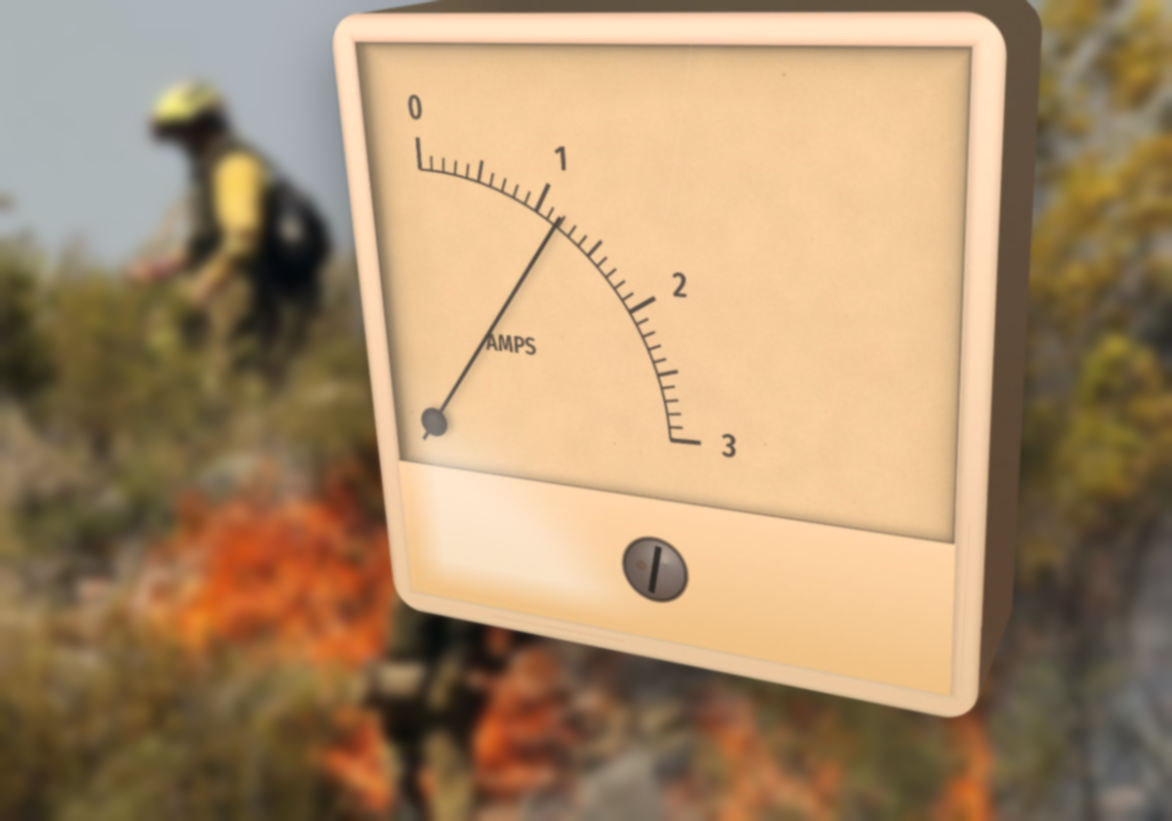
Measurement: 1.2 A
